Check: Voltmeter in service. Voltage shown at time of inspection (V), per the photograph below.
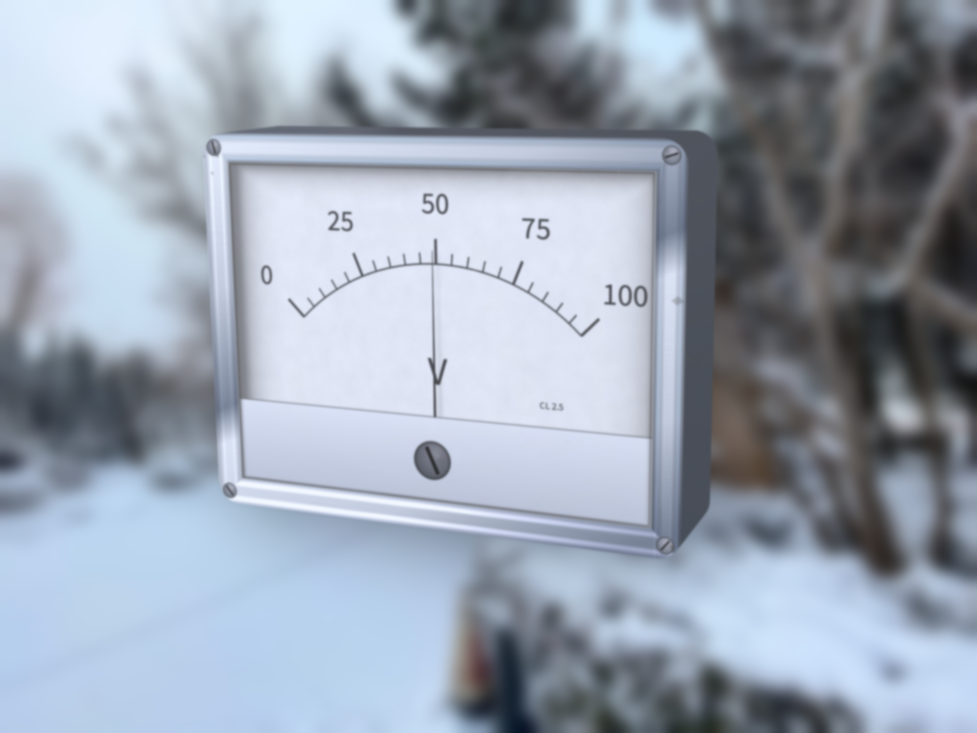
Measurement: 50 V
